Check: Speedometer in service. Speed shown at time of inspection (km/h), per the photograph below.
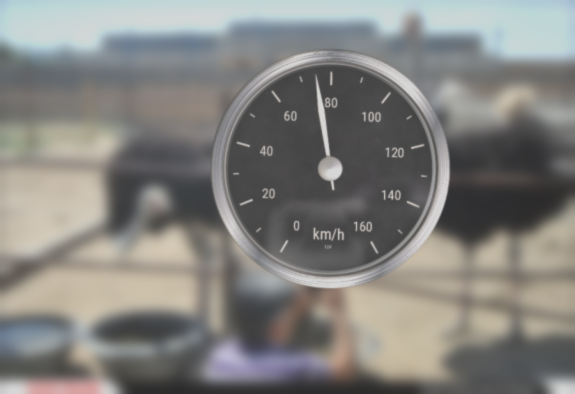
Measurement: 75 km/h
